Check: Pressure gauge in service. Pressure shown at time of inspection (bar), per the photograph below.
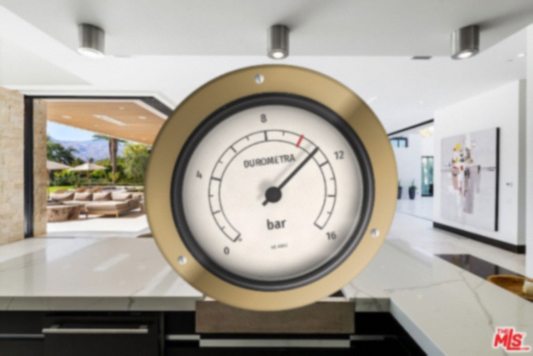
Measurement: 11 bar
